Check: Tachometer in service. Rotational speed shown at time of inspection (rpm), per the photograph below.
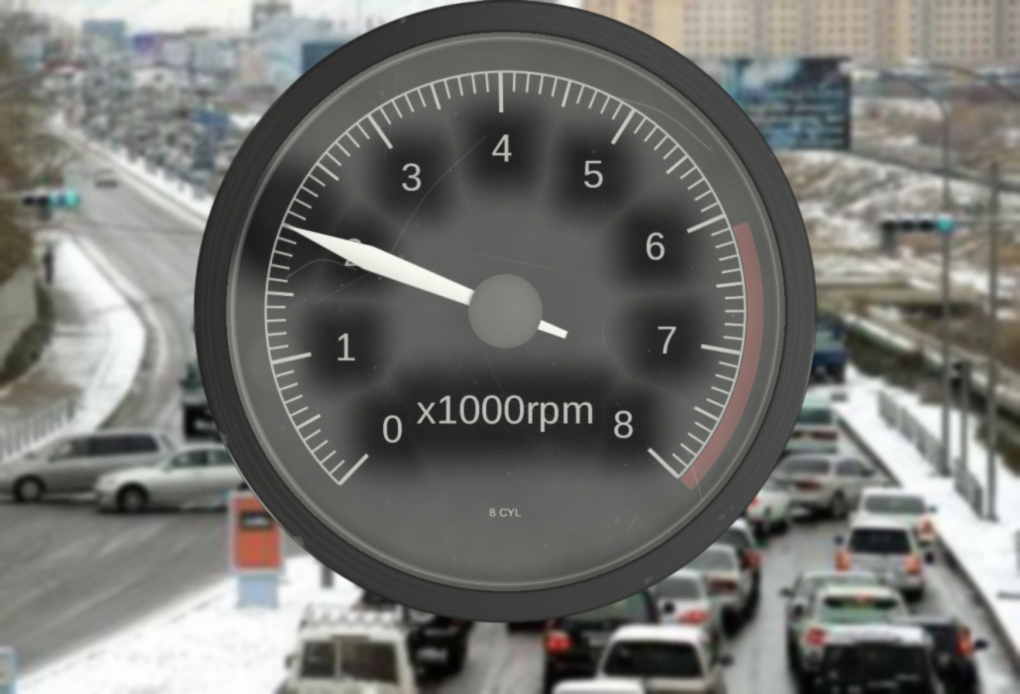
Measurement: 2000 rpm
